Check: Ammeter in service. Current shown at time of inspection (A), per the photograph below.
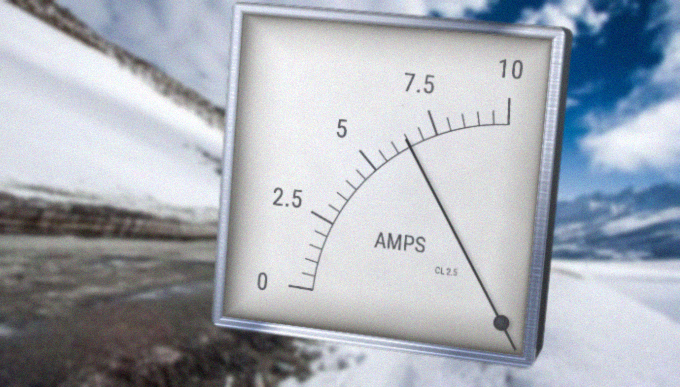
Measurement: 6.5 A
